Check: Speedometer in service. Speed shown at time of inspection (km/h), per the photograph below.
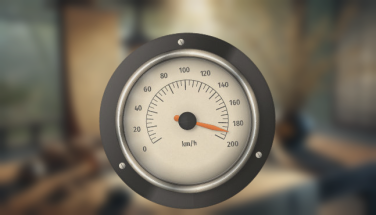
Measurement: 190 km/h
